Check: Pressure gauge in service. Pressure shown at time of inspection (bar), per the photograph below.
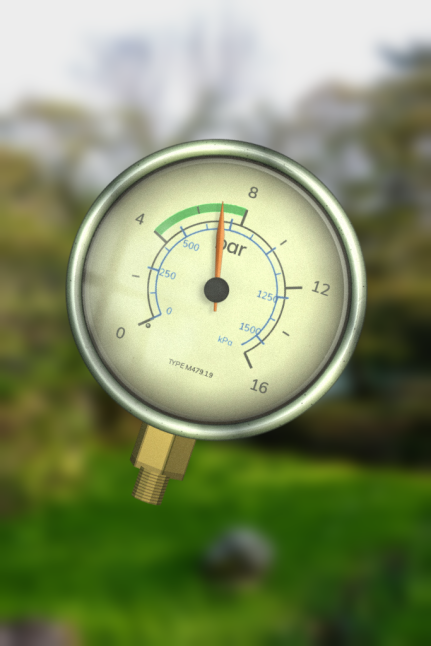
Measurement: 7 bar
